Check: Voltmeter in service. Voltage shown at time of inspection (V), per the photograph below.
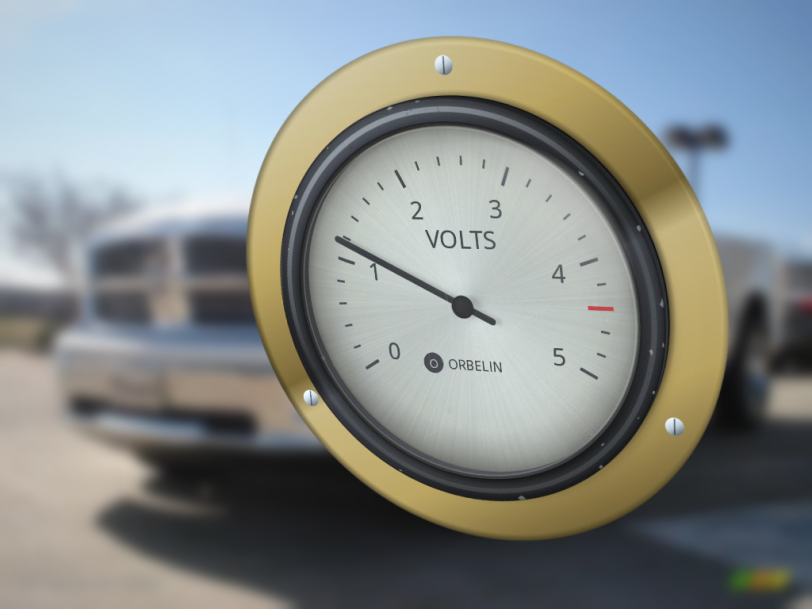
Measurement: 1.2 V
